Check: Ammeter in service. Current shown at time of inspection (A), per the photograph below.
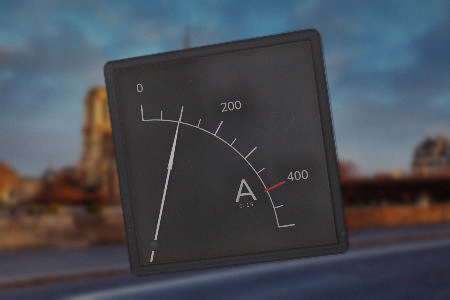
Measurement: 100 A
